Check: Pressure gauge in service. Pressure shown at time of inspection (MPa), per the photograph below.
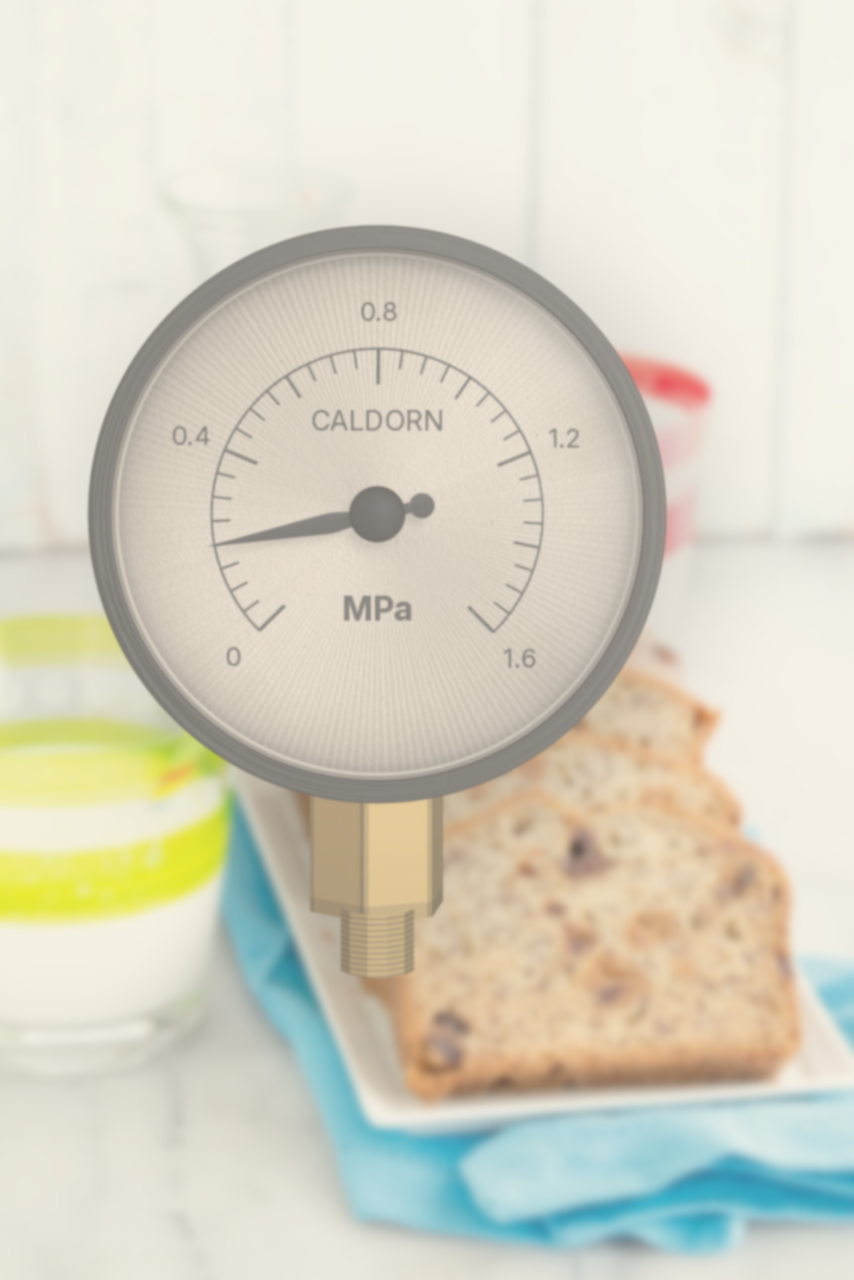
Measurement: 0.2 MPa
